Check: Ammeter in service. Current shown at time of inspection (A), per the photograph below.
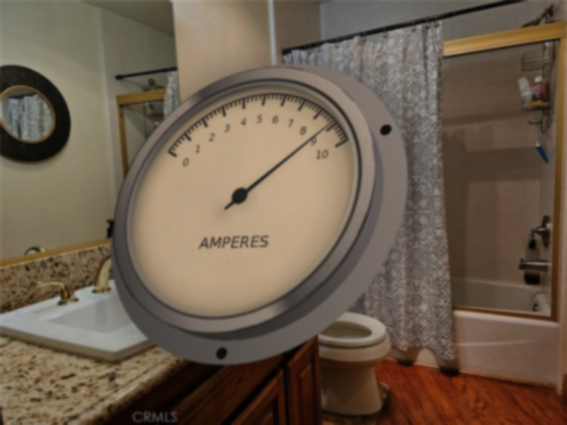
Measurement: 9 A
